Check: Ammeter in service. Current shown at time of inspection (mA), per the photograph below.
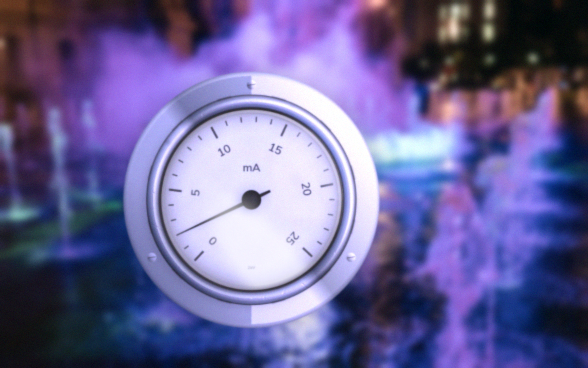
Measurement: 2 mA
